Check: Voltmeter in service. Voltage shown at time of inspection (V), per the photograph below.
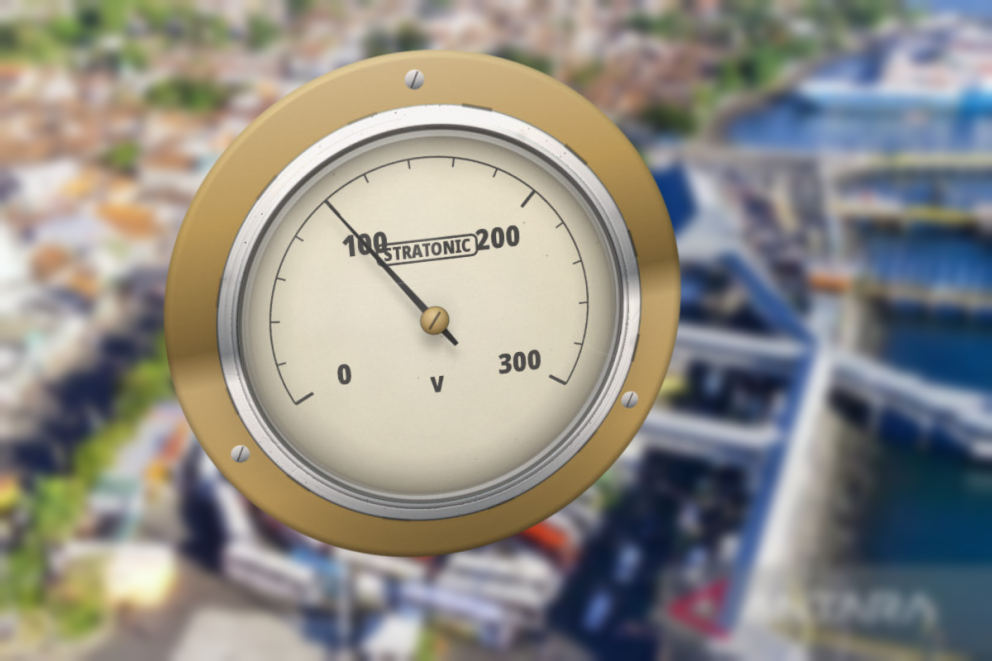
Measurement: 100 V
